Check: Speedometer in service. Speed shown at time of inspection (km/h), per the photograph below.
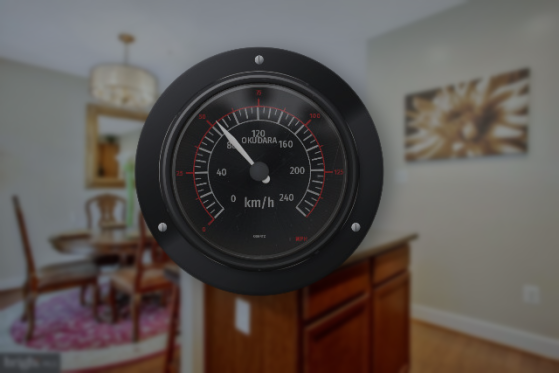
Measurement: 85 km/h
